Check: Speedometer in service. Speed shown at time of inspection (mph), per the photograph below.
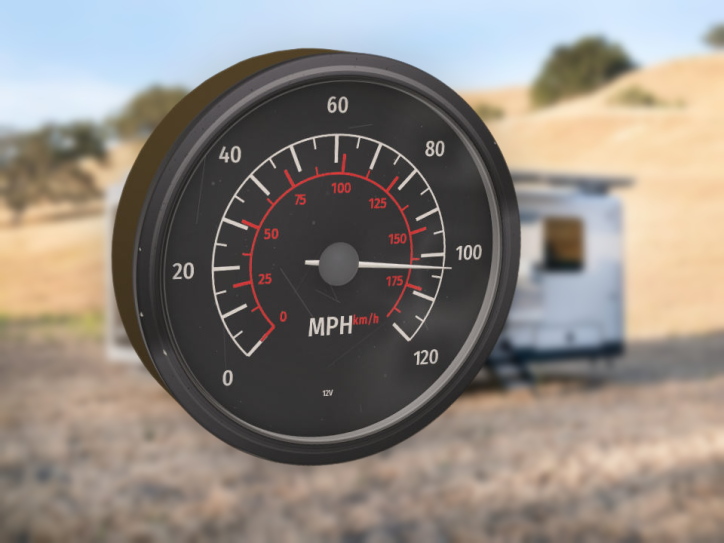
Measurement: 102.5 mph
